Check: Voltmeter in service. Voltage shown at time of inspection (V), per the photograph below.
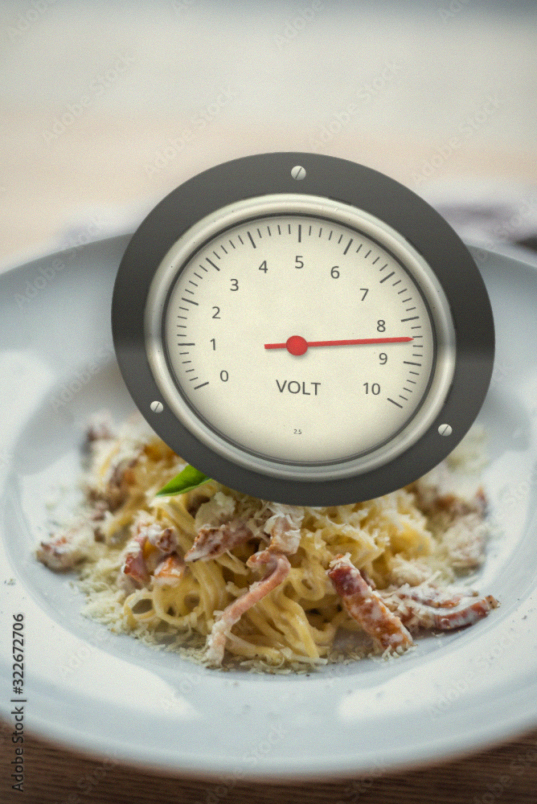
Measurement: 8.4 V
